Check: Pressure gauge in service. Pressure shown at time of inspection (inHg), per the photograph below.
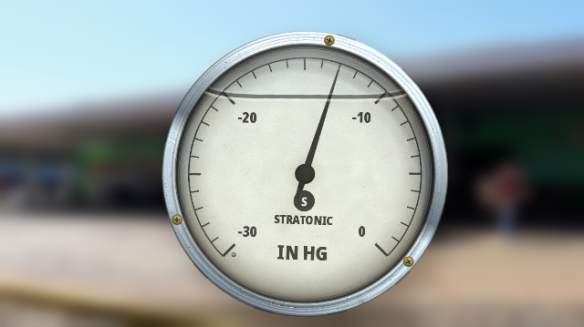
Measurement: -13 inHg
